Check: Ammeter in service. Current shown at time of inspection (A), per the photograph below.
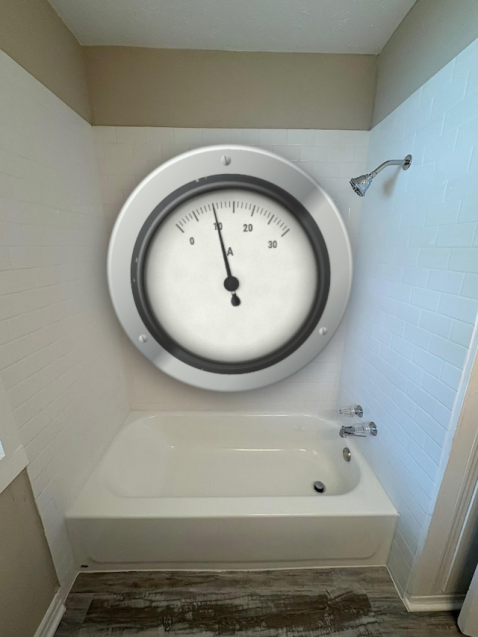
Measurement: 10 A
